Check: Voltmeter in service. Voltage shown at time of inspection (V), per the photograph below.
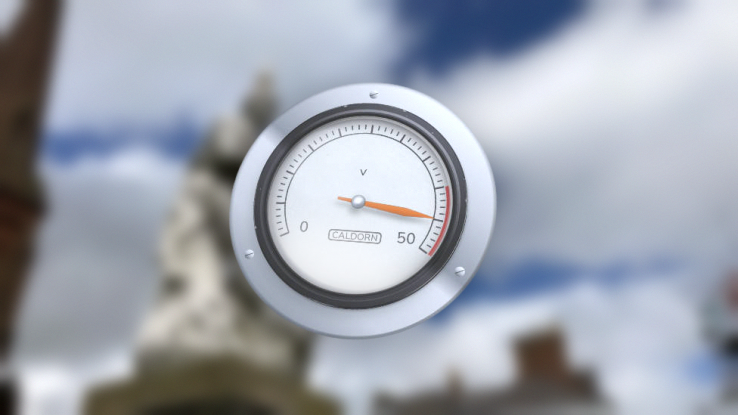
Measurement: 45 V
